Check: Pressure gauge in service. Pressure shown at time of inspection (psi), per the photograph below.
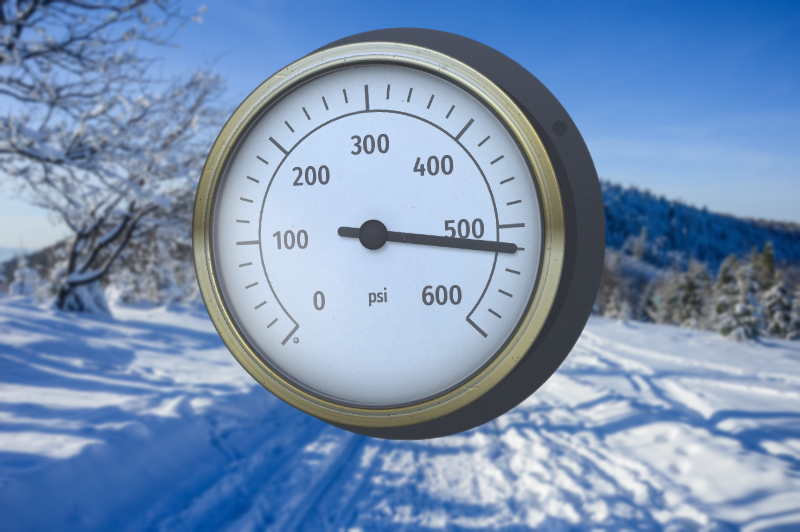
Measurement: 520 psi
